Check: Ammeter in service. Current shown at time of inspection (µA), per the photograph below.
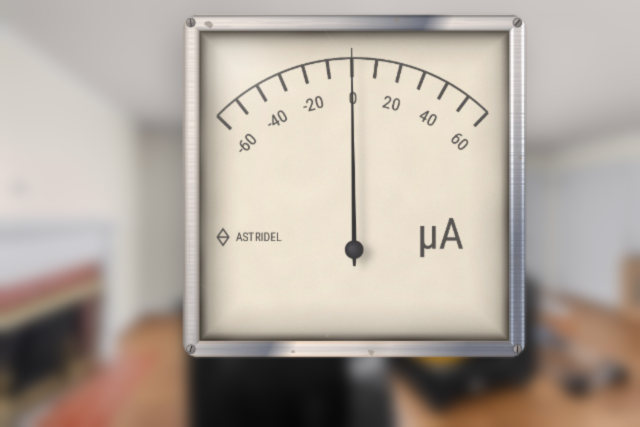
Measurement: 0 µA
